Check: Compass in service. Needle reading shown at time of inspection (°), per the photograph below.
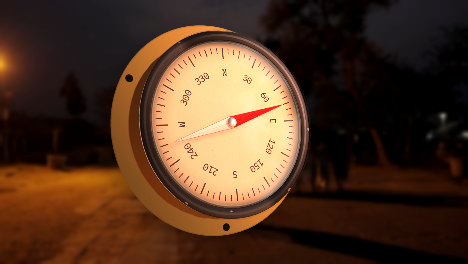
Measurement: 75 °
